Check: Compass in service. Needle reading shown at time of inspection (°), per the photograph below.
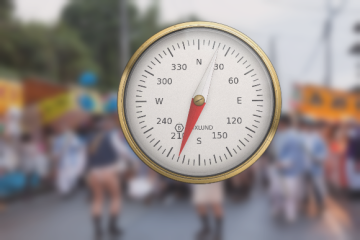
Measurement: 200 °
